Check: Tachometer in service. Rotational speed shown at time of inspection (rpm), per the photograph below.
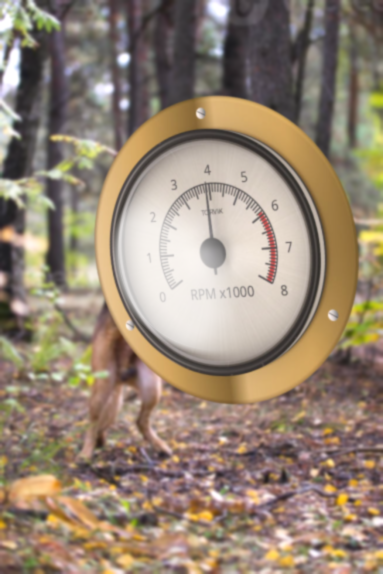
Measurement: 4000 rpm
